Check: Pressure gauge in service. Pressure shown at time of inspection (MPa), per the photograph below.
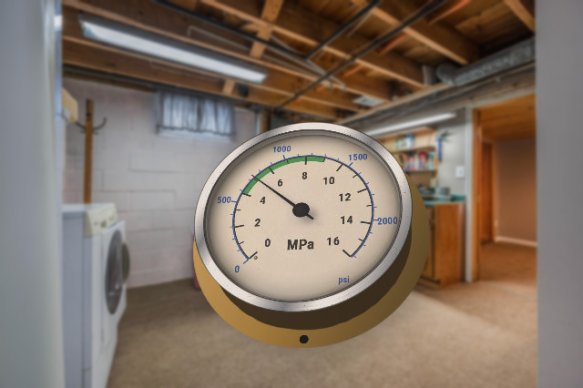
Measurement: 5 MPa
